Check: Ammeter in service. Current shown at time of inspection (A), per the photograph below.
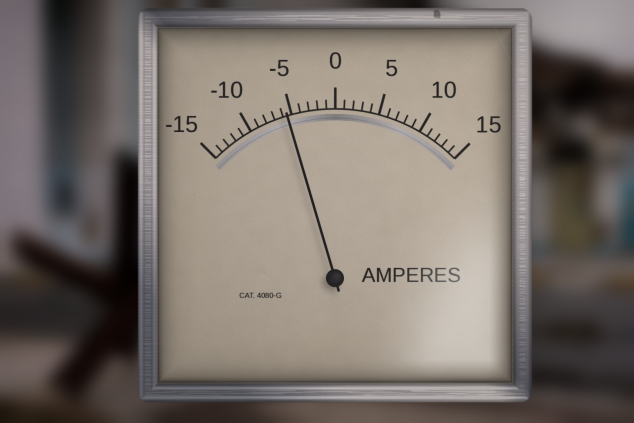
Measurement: -5.5 A
